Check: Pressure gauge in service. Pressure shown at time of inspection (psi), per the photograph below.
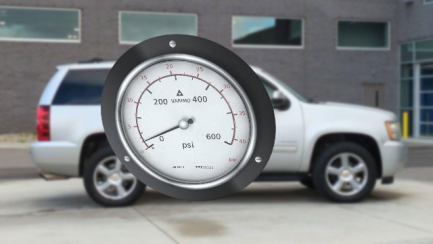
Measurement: 25 psi
